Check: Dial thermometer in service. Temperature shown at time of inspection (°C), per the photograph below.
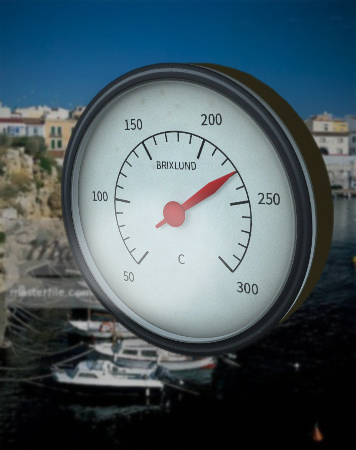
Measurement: 230 °C
